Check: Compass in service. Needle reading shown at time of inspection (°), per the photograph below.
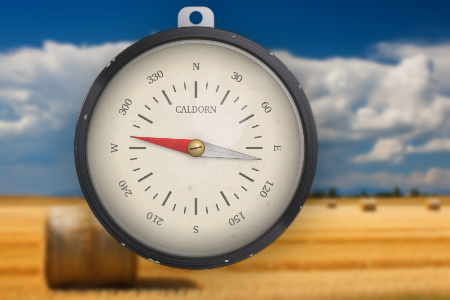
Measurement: 280 °
